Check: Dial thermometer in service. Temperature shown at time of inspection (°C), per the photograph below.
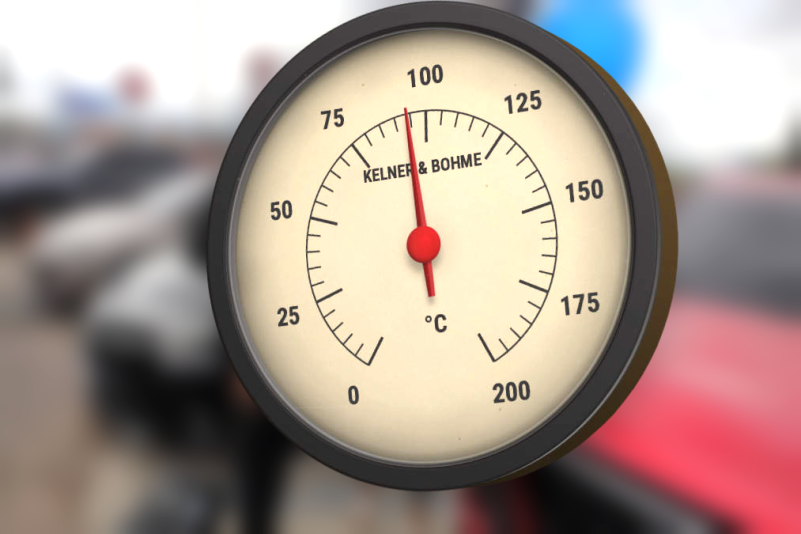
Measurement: 95 °C
